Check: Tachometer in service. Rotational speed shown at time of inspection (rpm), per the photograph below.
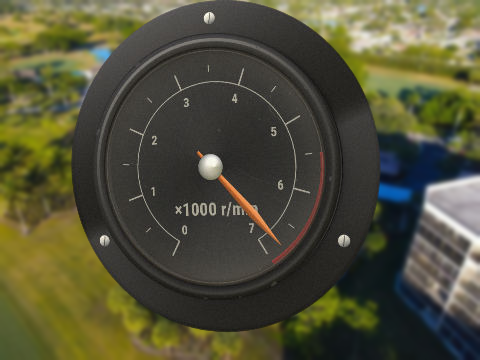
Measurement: 6750 rpm
